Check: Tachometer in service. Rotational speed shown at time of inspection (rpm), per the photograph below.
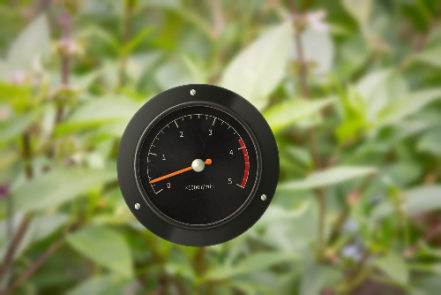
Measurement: 300 rpm
